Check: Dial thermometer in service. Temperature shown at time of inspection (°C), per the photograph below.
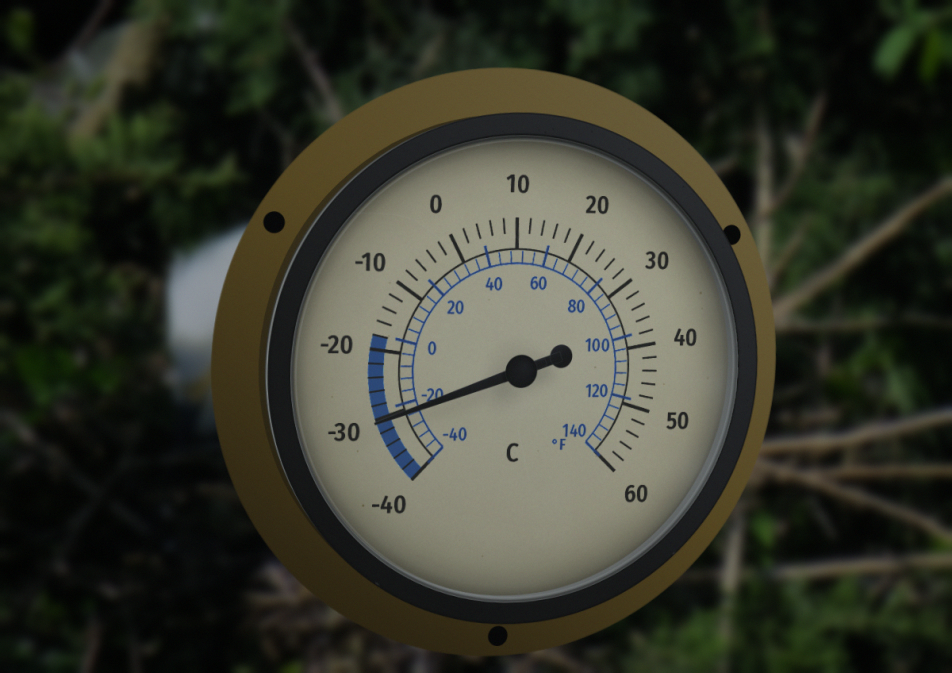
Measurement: -30 °C
